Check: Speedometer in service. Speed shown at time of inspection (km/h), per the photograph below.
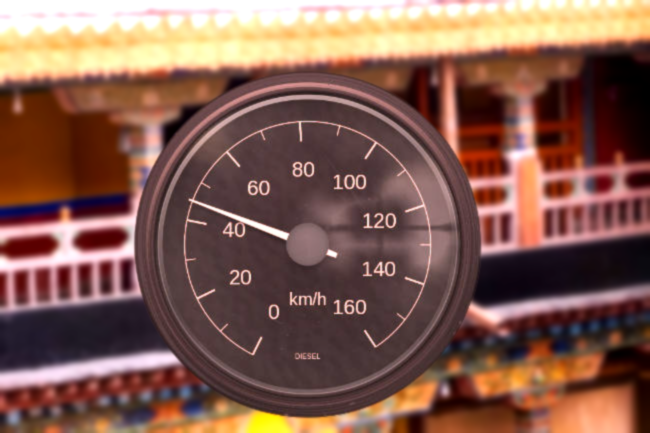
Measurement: 45 km/h
